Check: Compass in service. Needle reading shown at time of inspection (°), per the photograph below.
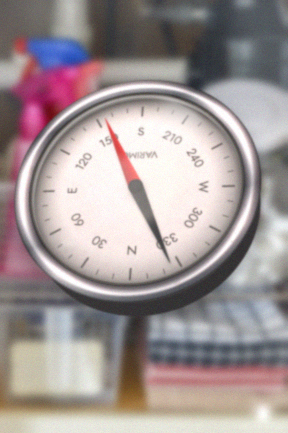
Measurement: 155 °
